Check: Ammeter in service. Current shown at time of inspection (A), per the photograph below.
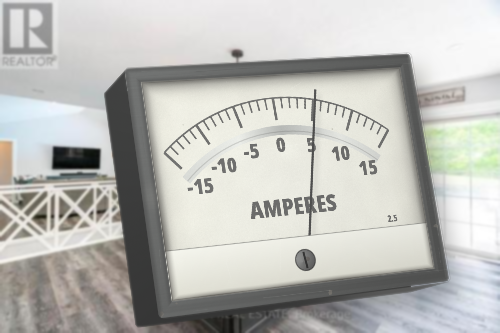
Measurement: 5 A
